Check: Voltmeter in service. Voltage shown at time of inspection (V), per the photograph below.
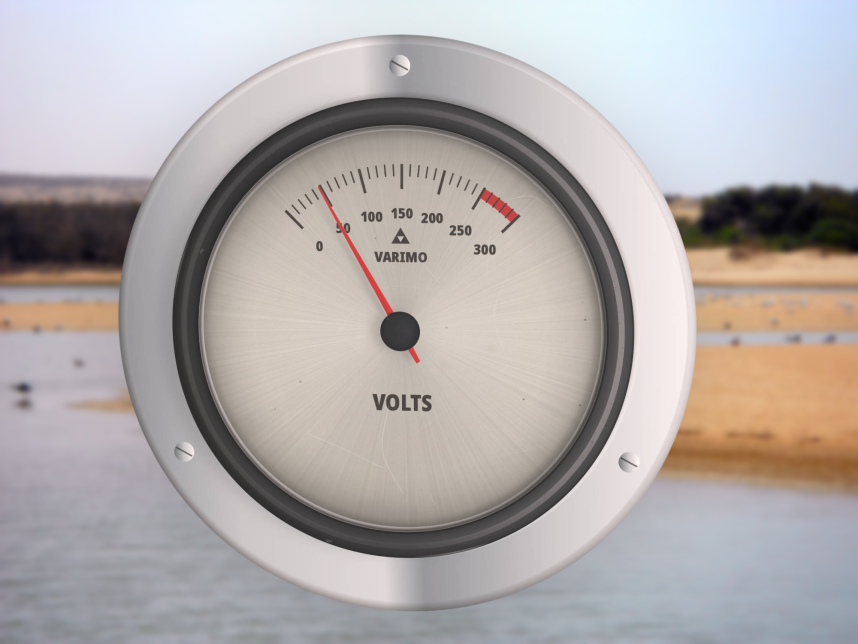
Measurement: 50 V
